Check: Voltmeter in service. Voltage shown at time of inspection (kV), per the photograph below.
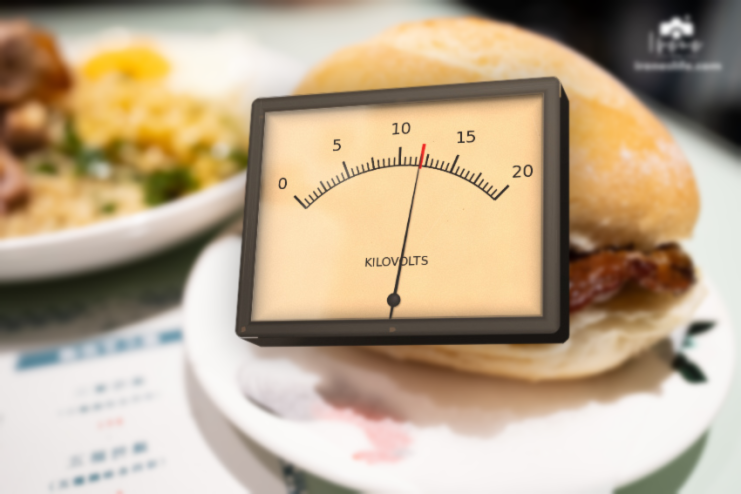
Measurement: 12 kV
